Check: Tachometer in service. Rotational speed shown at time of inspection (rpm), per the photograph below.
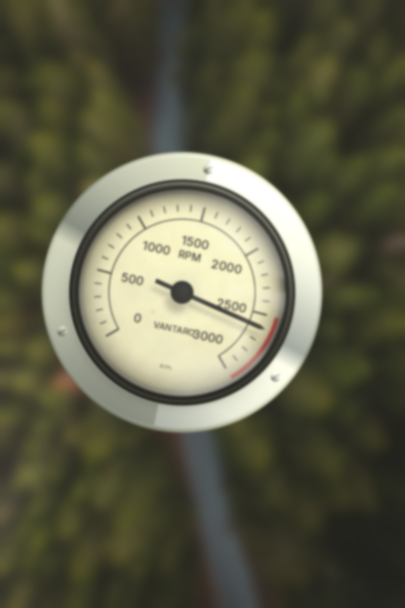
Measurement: 2600 rpm
